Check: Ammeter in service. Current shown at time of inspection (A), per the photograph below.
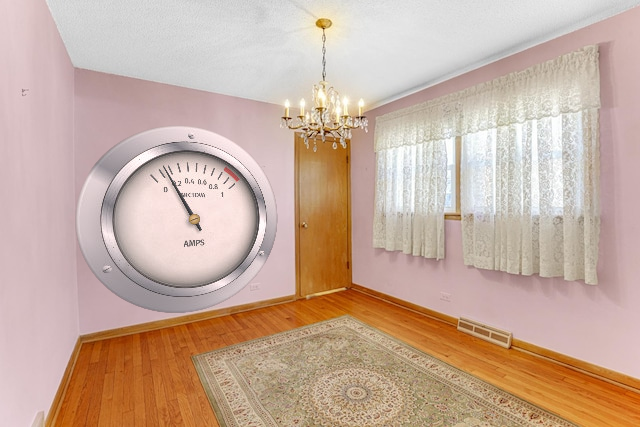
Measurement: 0.15 A
